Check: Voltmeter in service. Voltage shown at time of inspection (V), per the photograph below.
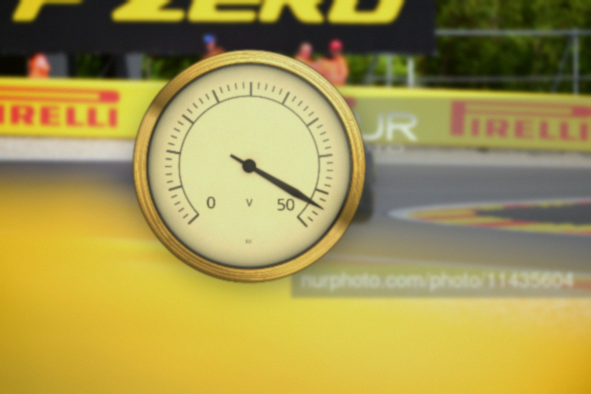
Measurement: 47 V
